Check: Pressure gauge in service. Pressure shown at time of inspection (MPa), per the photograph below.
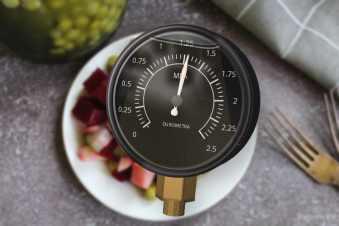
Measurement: 1.3 MPa
